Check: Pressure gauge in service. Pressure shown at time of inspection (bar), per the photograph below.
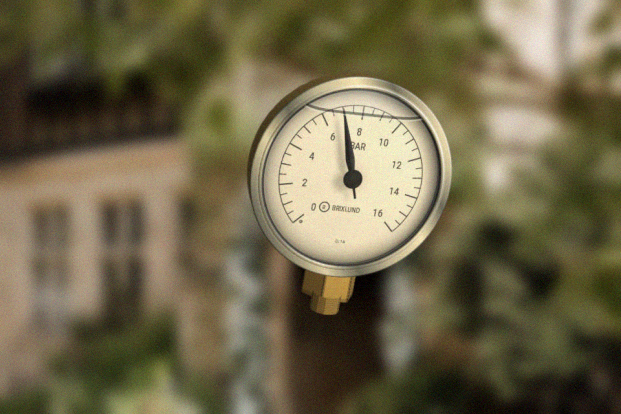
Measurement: 7 bar
